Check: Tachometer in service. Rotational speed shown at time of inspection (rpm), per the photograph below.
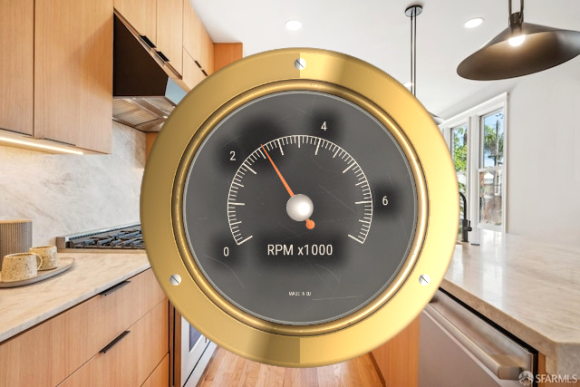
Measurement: 2600 rpm
